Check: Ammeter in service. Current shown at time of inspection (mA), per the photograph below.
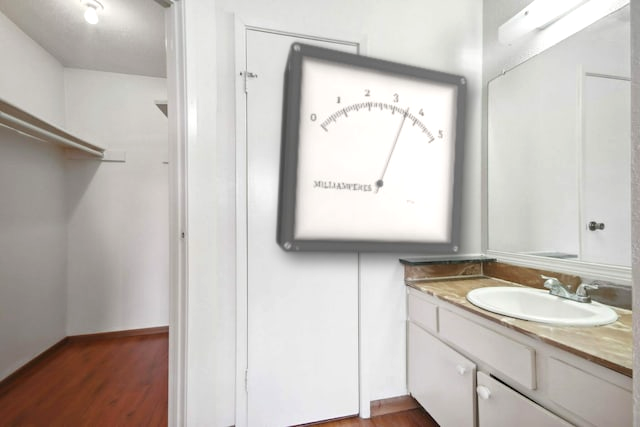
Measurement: 3.5 mA
